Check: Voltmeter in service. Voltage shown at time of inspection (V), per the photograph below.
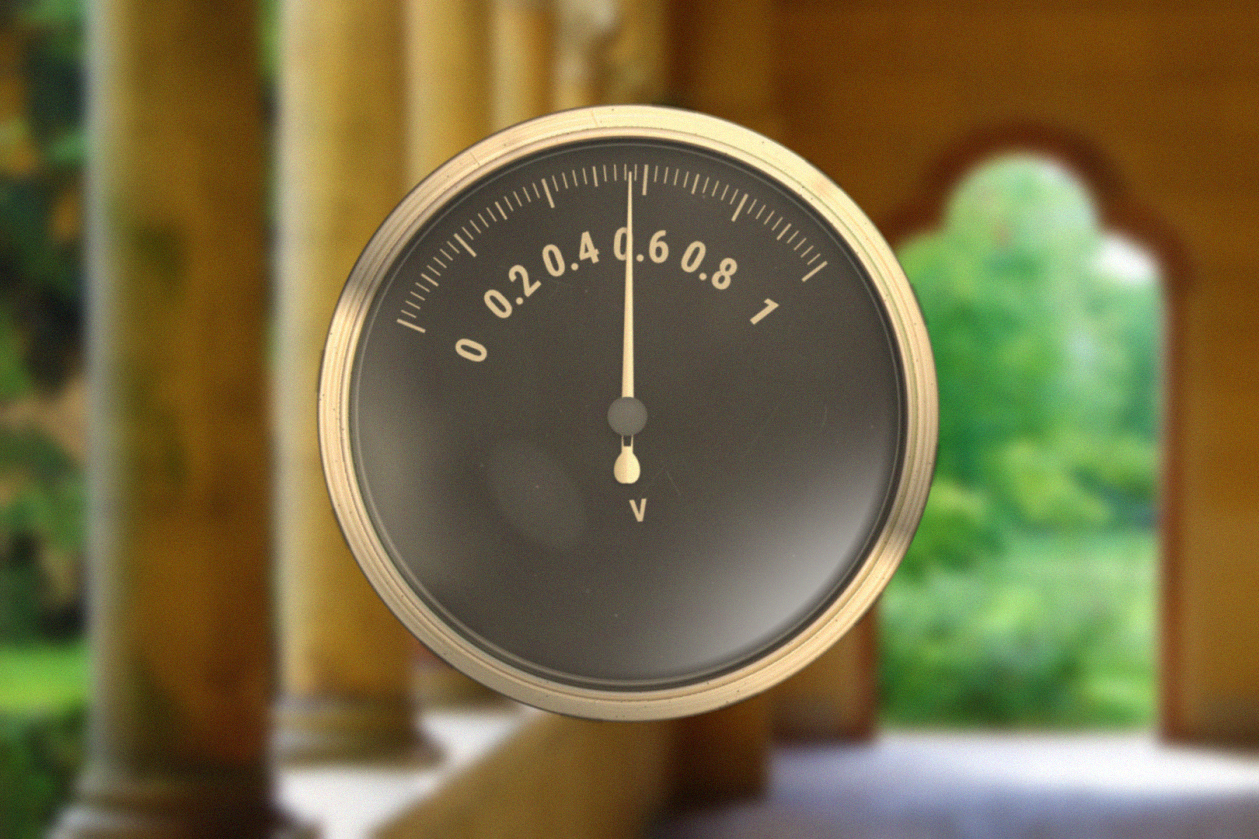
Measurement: 0.57 V
